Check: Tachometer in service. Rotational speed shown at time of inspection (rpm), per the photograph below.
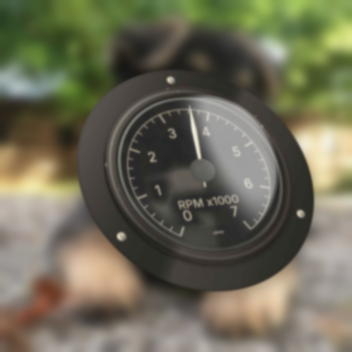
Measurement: 3600 rpm
